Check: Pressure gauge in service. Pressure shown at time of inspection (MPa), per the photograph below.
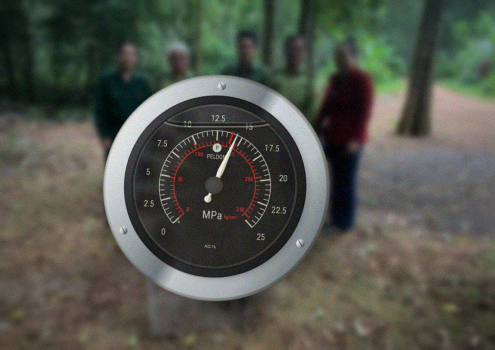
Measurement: 14.5 MPa
